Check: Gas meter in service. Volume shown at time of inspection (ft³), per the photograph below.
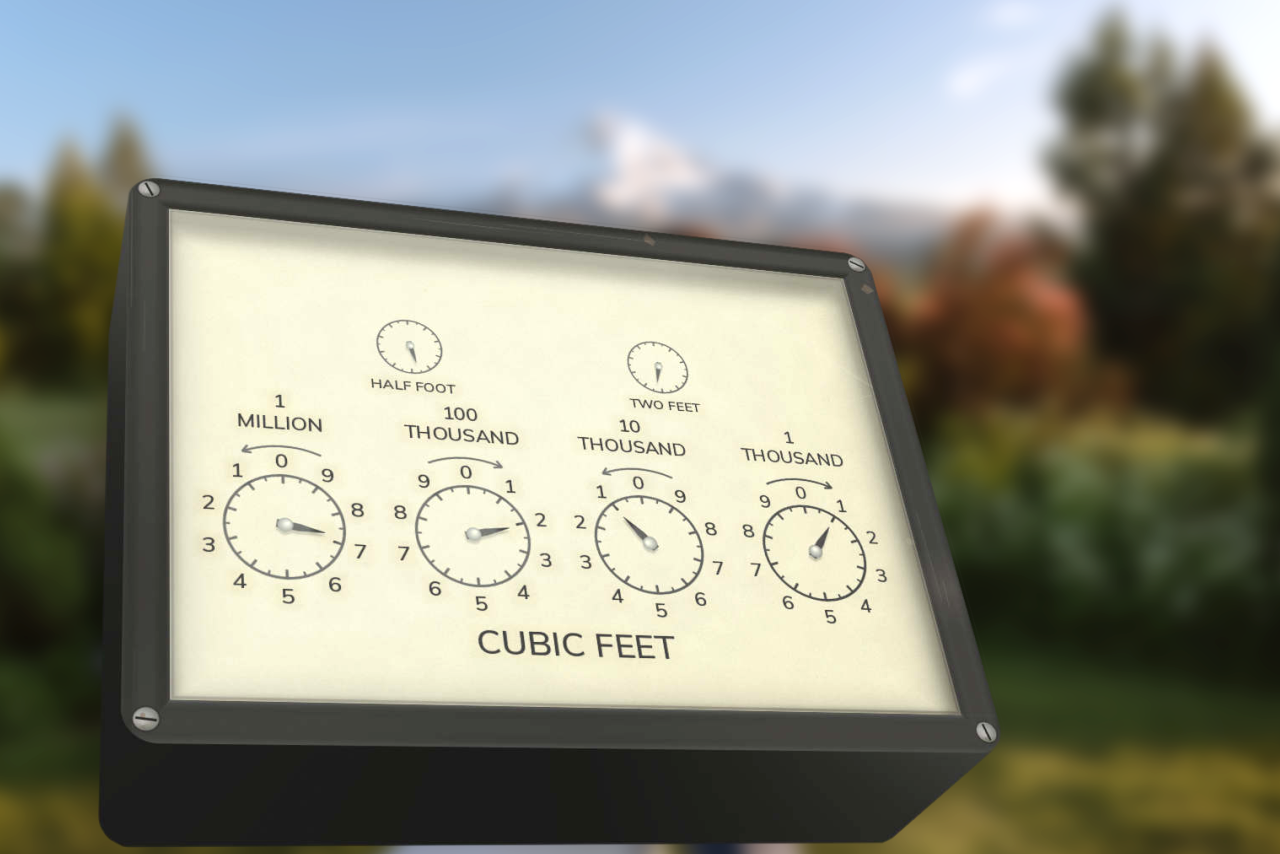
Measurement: 721100 ft³
